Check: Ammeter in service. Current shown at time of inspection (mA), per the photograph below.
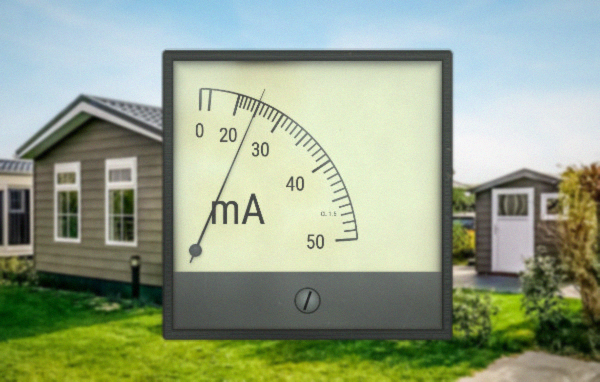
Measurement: 25 mA
